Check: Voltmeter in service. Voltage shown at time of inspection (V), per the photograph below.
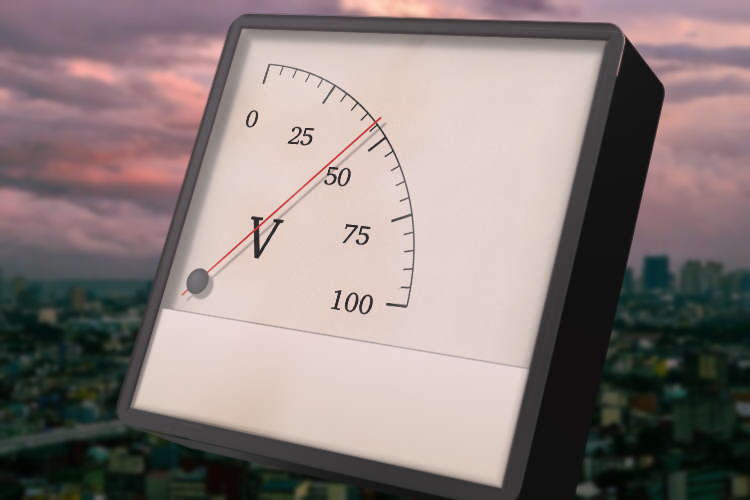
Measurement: 45 V
